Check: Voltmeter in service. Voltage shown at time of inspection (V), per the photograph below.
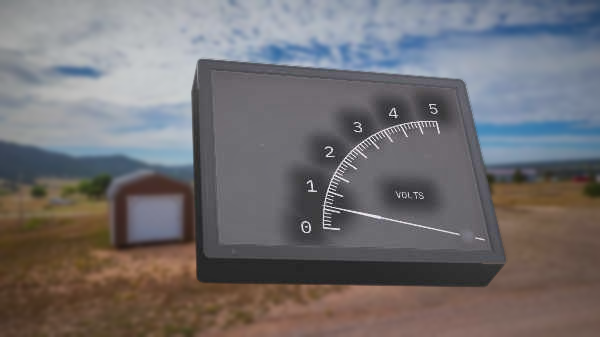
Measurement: 0.5 V
